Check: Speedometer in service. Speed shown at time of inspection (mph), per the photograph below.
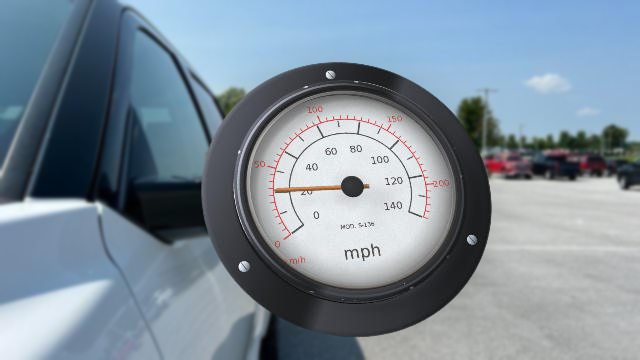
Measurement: 20 mph
